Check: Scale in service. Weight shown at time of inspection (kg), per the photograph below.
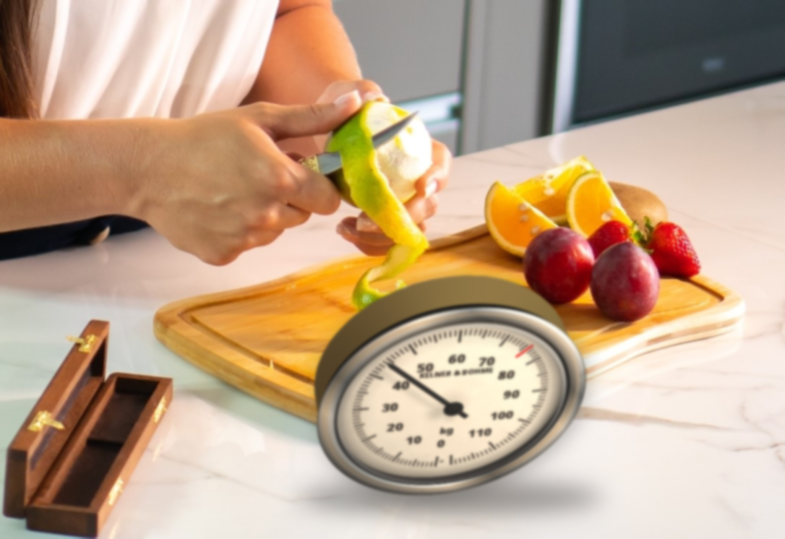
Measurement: 45 kg
